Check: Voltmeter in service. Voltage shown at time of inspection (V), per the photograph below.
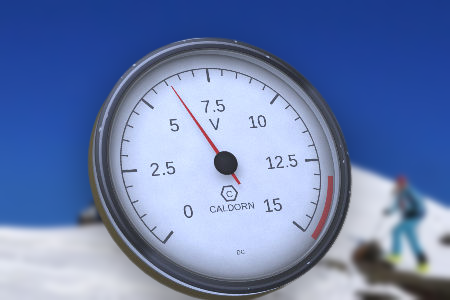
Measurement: 6 V
